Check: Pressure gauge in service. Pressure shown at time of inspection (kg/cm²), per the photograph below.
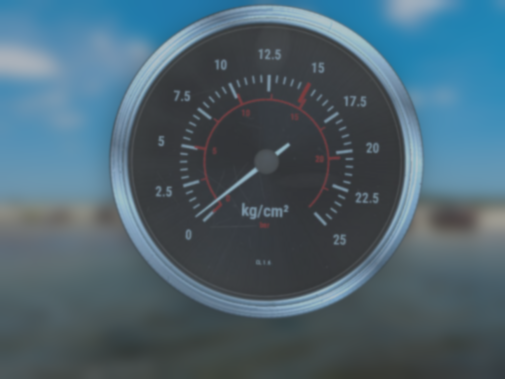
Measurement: 0.5 kg/cm²
